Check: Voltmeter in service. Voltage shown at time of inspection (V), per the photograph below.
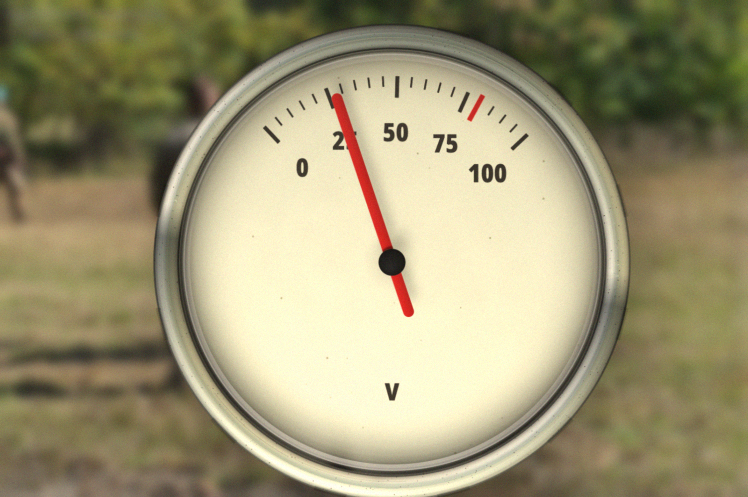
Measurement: 27.5 V
